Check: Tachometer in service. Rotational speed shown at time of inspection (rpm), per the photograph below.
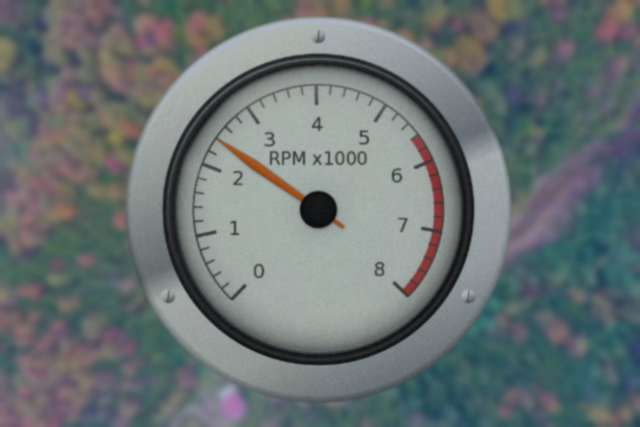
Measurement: 2400 rpm
